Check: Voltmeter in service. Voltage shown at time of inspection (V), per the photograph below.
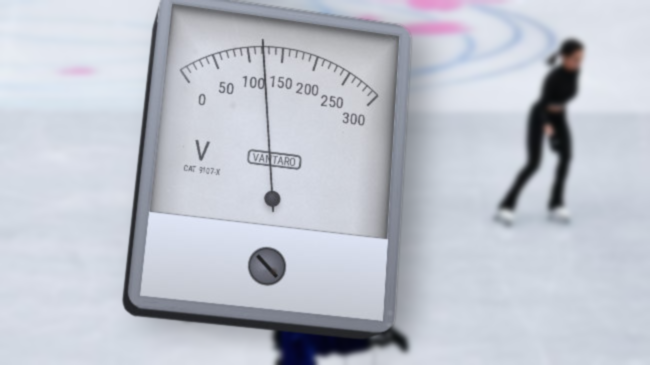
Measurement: 120 V
